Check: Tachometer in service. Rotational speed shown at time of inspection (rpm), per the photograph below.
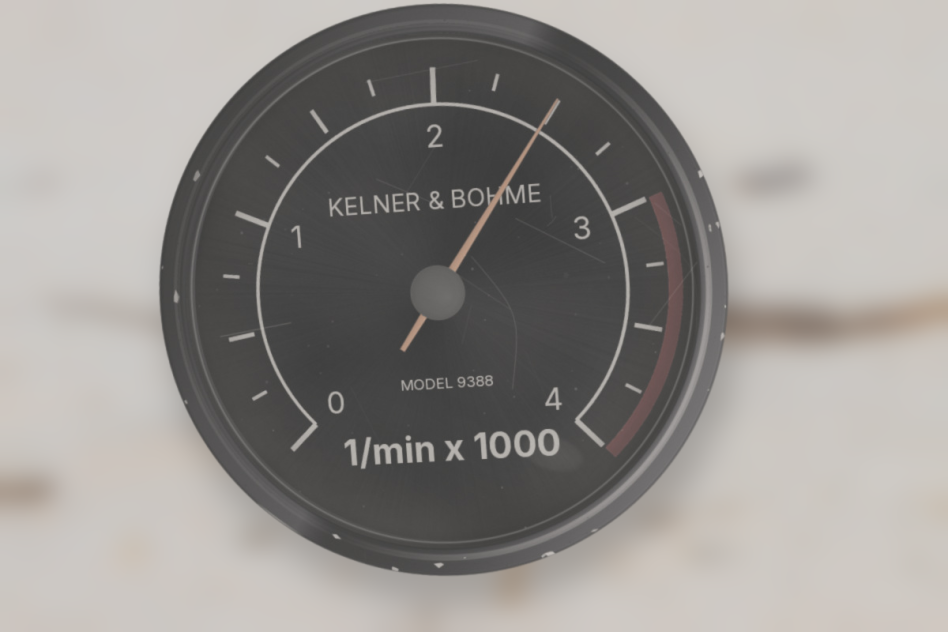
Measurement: 2500 rpm
